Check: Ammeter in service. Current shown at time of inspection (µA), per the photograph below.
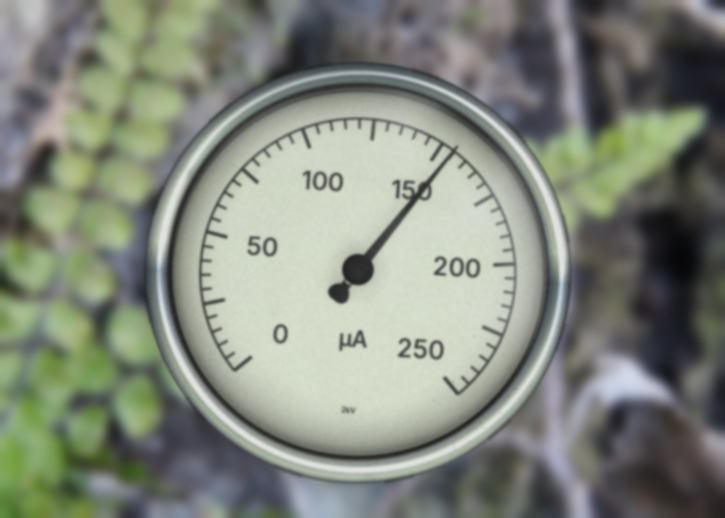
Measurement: 155 µA
